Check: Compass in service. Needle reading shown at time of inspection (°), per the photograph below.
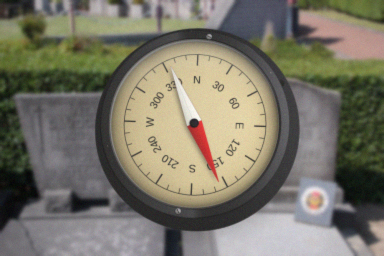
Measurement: 155 °
